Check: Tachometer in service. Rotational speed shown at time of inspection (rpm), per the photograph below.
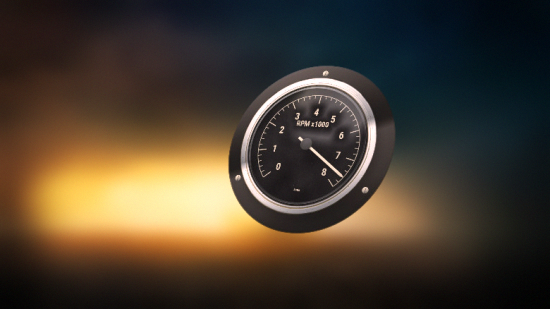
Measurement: 7600 rpm
